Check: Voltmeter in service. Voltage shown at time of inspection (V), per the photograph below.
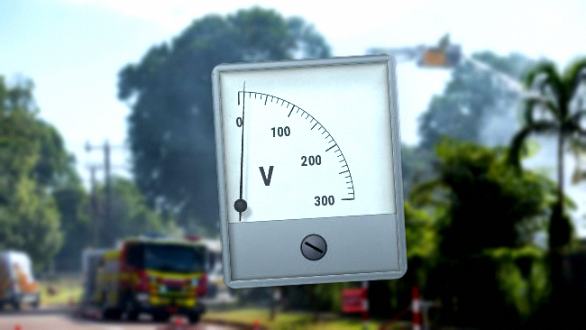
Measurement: 10 V
